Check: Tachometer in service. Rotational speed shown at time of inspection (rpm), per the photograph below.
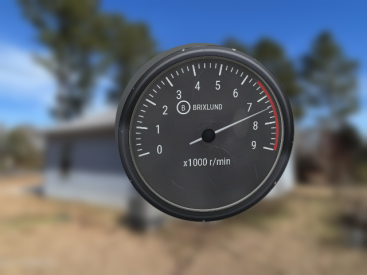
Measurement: 7400 rpm
